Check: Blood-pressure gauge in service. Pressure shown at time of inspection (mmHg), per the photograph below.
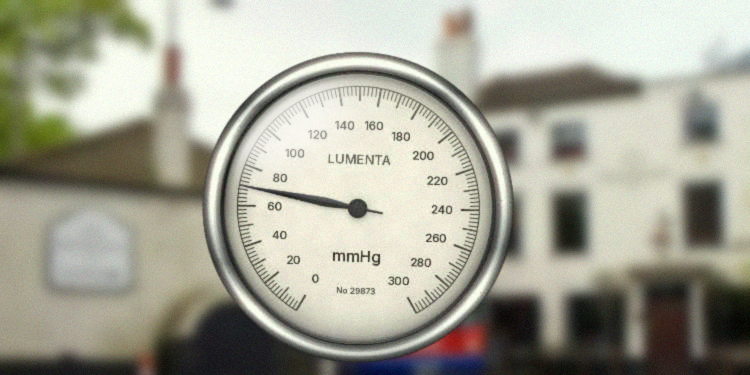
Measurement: 70 mmHg
